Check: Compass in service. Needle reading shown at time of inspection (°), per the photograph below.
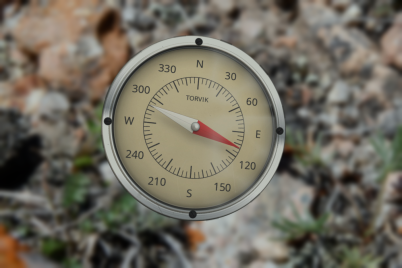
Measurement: 110 °
